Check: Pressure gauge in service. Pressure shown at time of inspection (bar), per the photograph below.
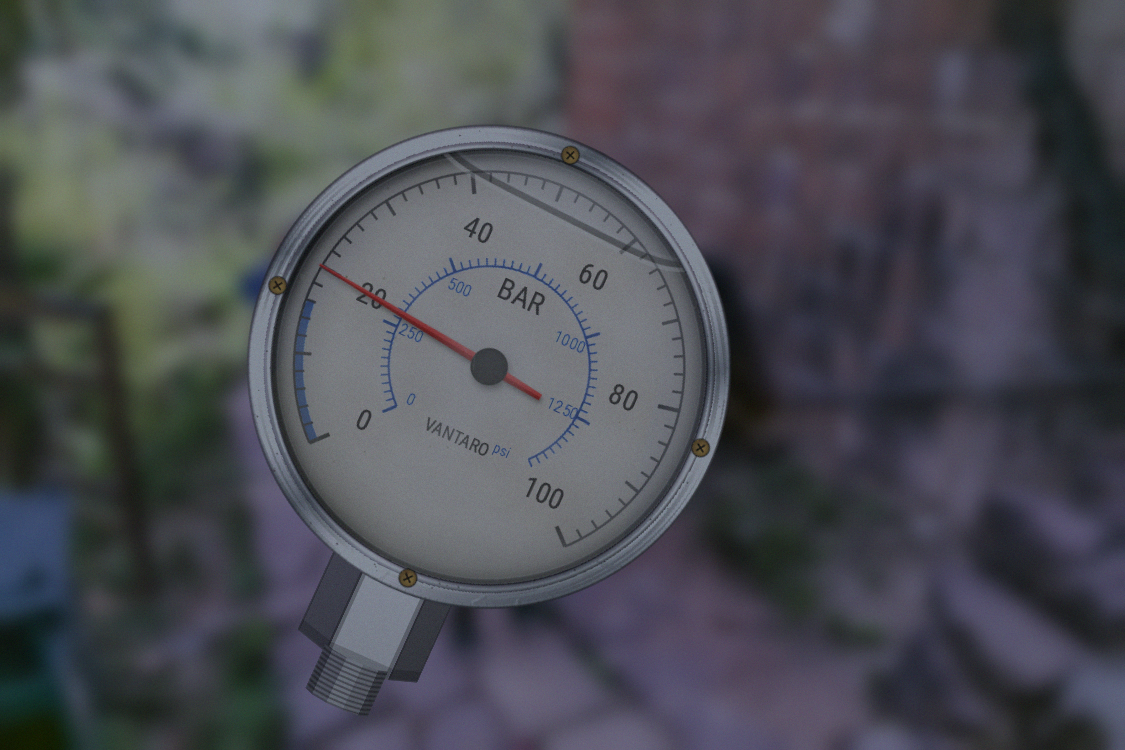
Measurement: 20 bar
